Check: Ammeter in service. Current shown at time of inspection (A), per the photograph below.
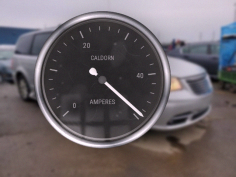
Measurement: 49 A
